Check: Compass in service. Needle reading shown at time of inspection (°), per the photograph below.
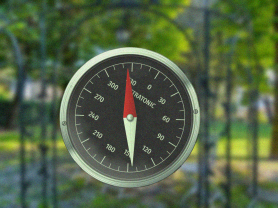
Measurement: 325 °
